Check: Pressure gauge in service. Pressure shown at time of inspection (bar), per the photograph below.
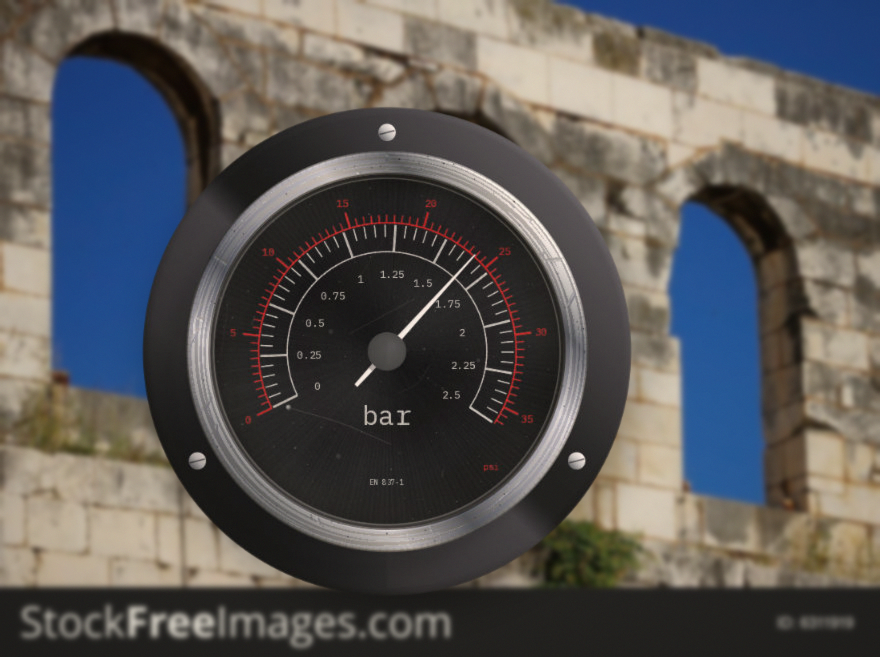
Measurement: 1.65 bar
